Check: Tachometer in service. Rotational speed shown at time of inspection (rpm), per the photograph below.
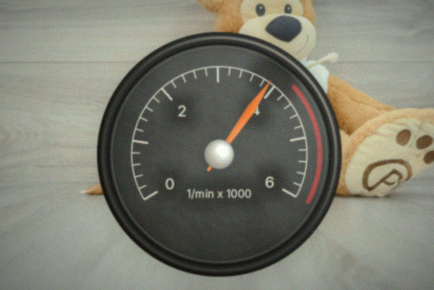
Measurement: 3900 rpm
